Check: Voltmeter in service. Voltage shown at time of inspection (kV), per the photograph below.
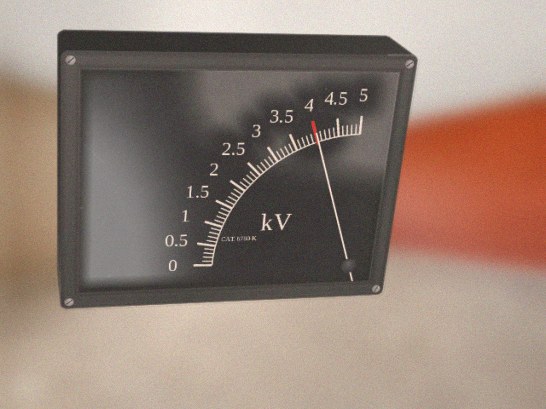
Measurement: 4 kV
